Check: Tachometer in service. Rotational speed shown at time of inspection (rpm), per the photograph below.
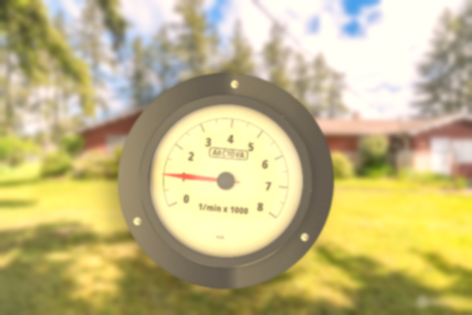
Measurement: 1000 rpm
